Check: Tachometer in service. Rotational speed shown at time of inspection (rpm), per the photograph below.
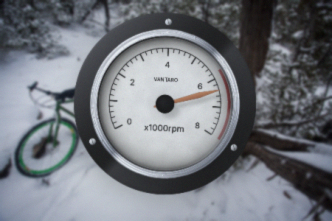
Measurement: 6400 rpm
